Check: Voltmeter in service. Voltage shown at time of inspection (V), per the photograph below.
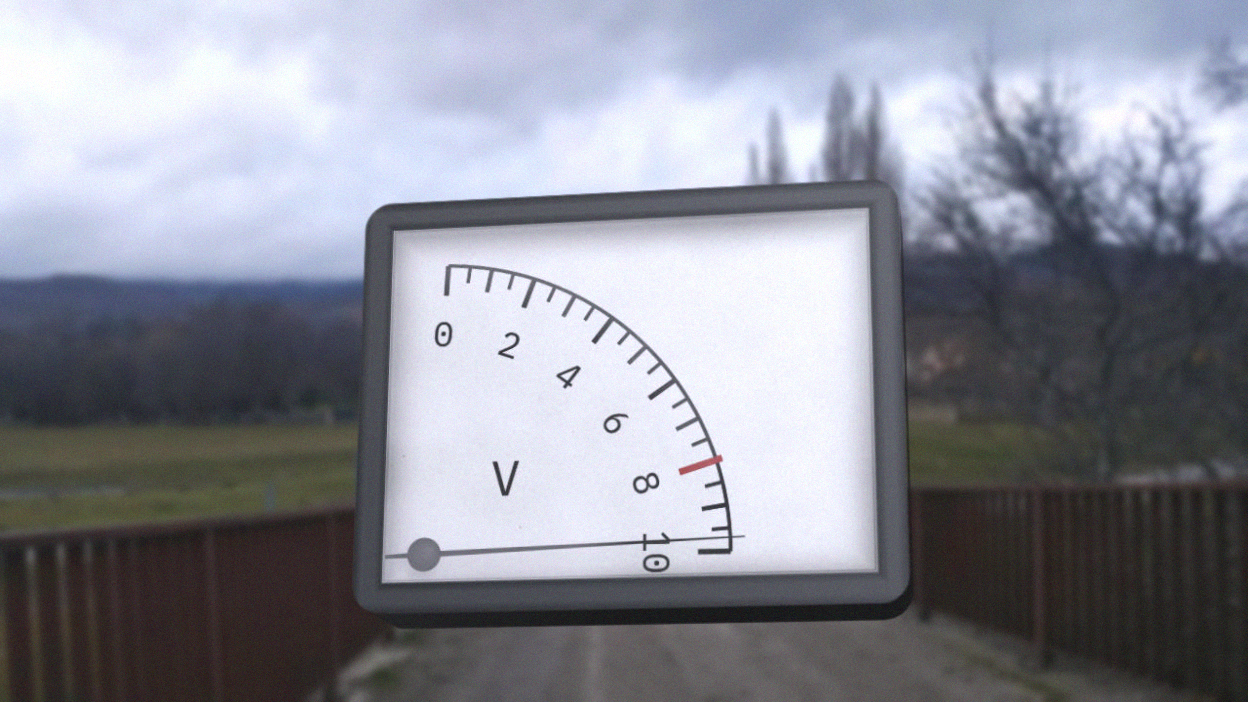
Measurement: 9.75 V
